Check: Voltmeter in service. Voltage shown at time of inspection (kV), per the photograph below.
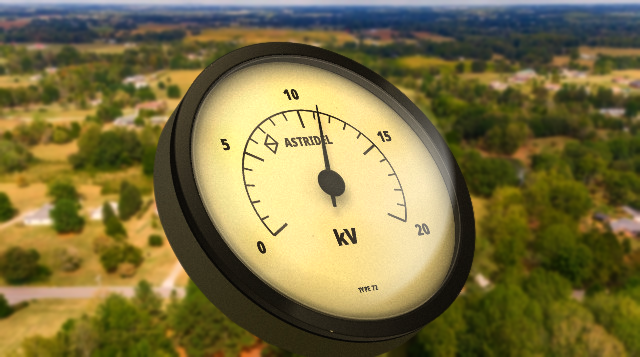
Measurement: 11 kV
